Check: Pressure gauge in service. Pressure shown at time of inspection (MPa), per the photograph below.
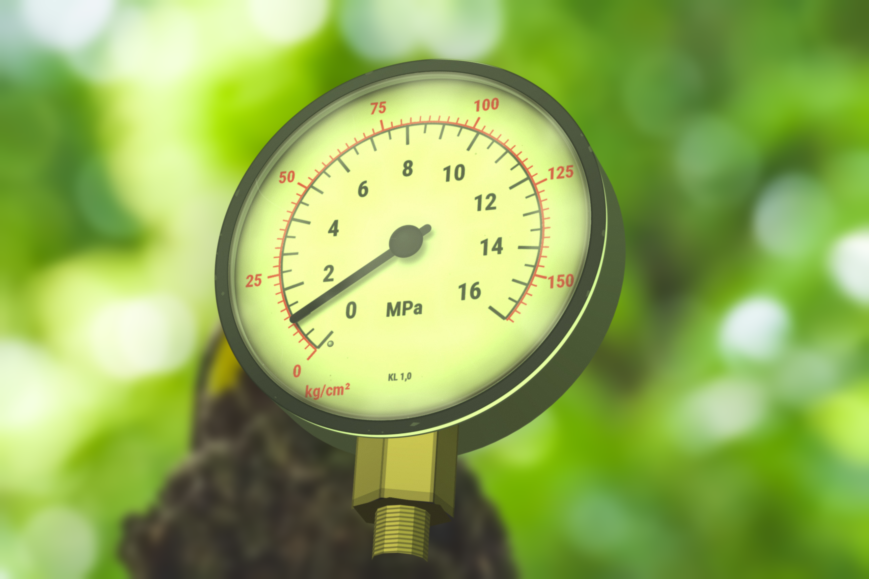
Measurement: 1 MPa
